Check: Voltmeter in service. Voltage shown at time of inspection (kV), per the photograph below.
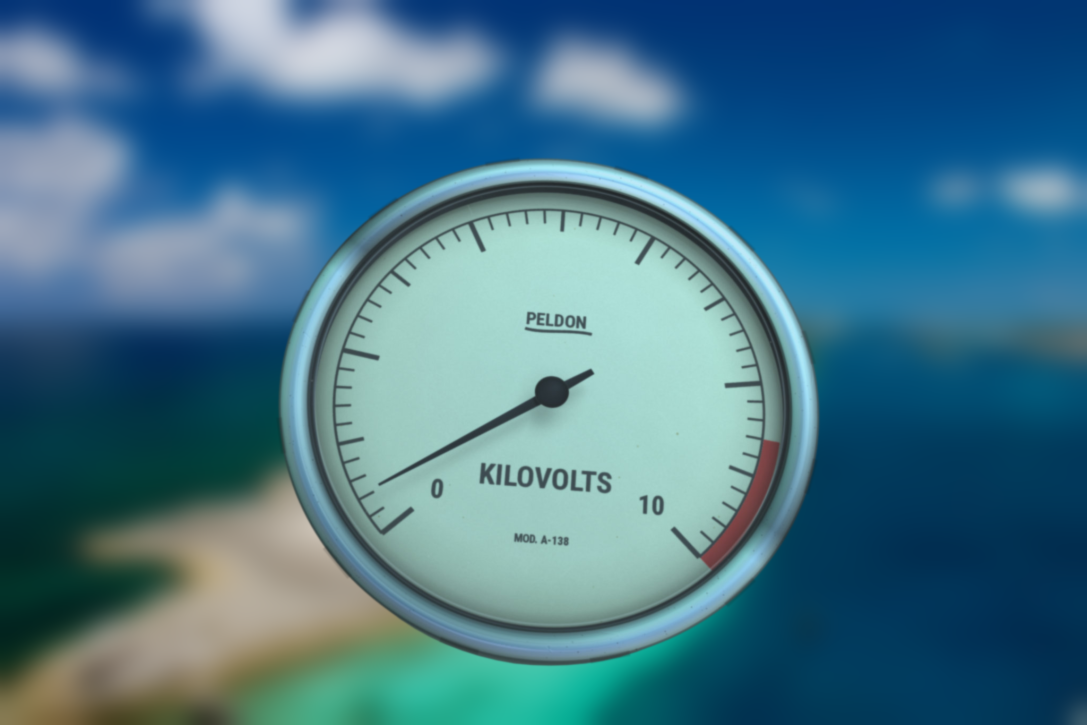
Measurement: 0.4 kV
